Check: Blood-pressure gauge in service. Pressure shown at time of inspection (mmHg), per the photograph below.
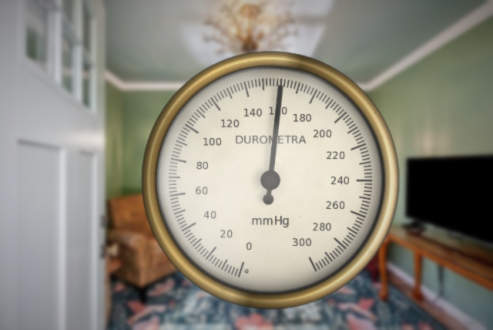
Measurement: 160 mmHg
